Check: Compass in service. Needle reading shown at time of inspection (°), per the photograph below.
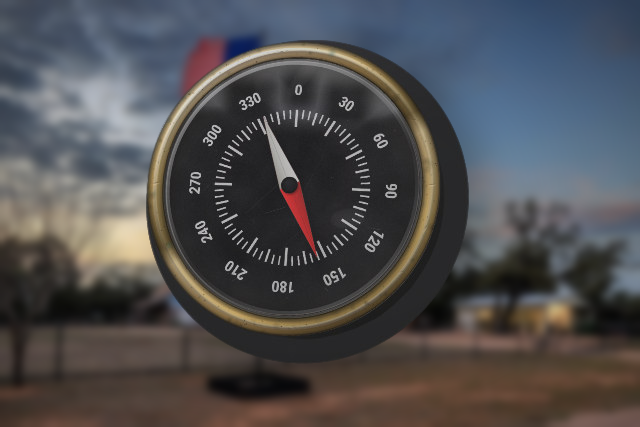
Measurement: 155 °
